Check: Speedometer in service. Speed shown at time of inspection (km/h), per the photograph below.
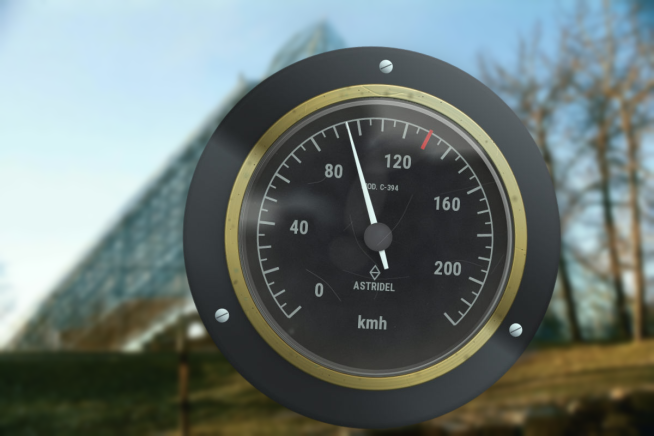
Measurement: 95 km/h
